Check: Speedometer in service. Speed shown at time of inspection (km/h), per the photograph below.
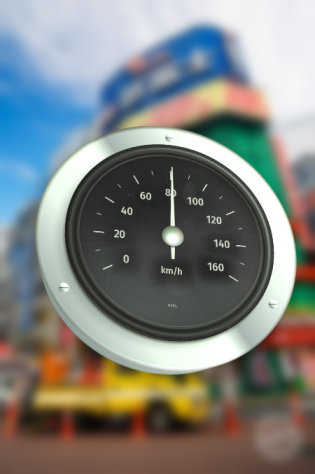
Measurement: 80 km/h
